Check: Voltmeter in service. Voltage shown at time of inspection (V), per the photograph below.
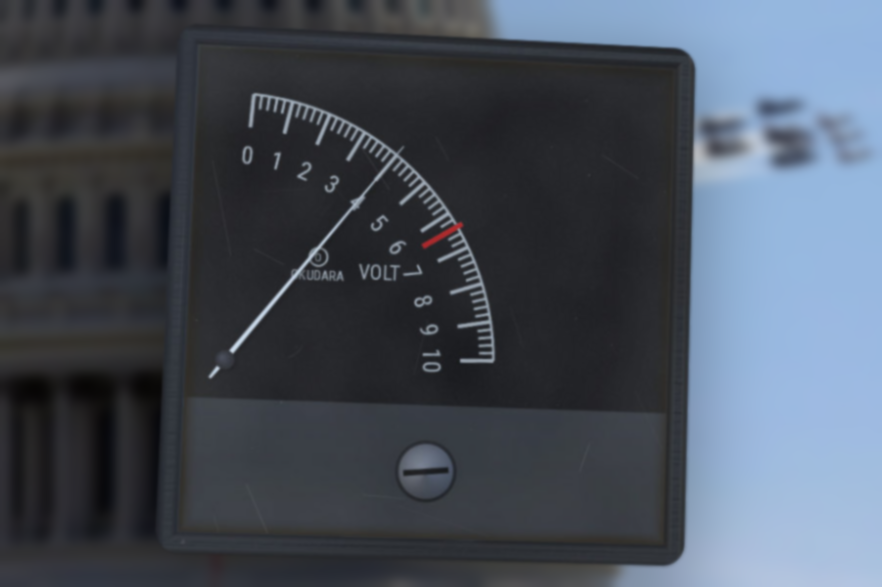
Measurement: 4 V
